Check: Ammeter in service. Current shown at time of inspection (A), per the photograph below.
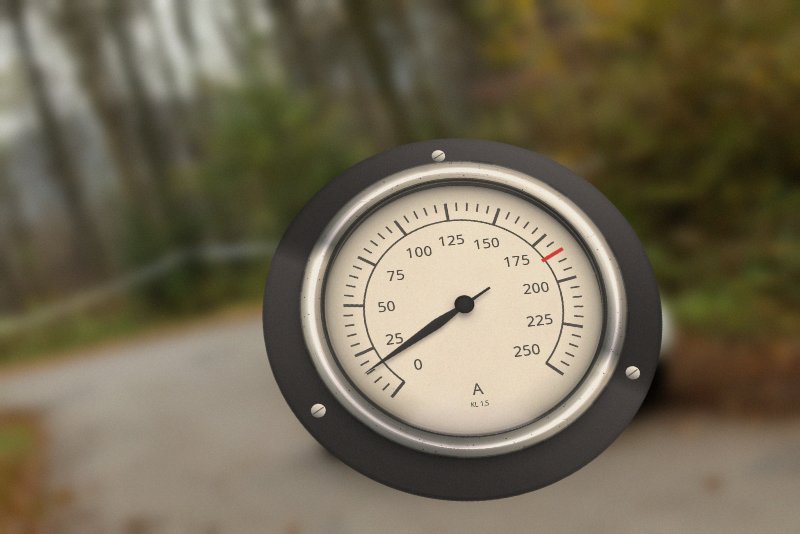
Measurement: 15 A
